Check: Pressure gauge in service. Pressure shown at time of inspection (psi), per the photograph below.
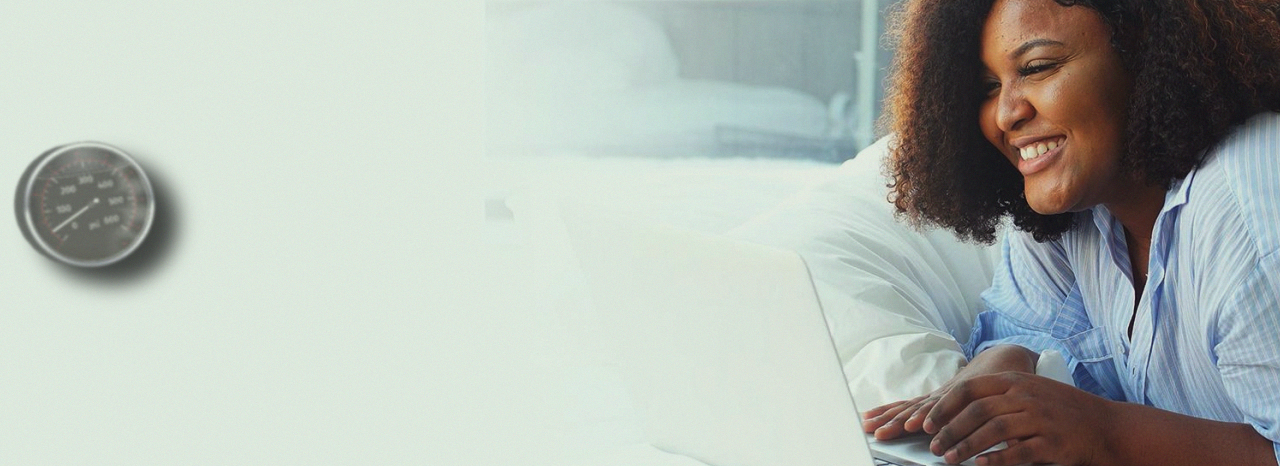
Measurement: 40 psi
